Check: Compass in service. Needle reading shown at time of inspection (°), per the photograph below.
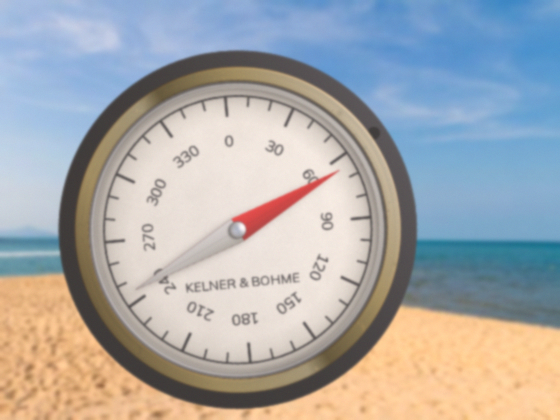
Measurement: 65 °
